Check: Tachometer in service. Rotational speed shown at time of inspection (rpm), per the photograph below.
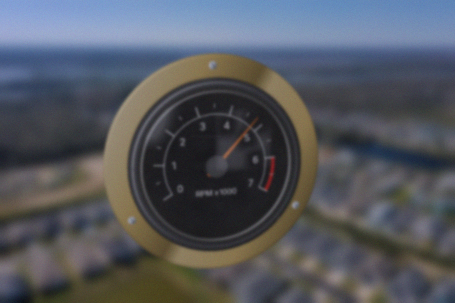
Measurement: 4750 rpm
